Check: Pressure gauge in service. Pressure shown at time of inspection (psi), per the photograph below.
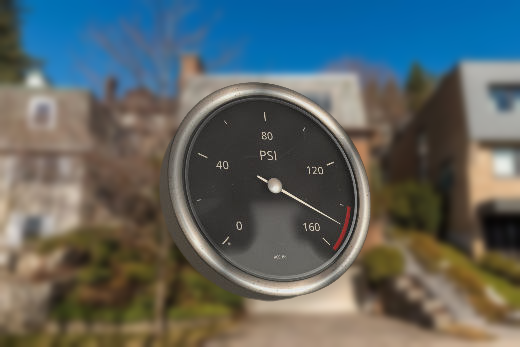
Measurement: 150 psi
